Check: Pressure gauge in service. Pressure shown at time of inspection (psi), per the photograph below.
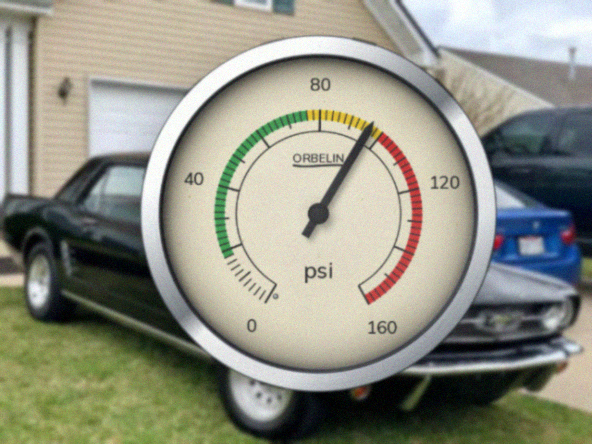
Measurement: 96 psi
